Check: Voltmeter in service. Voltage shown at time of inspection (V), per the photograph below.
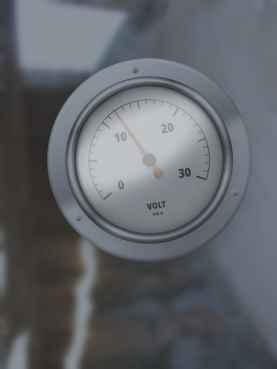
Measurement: 12 V
